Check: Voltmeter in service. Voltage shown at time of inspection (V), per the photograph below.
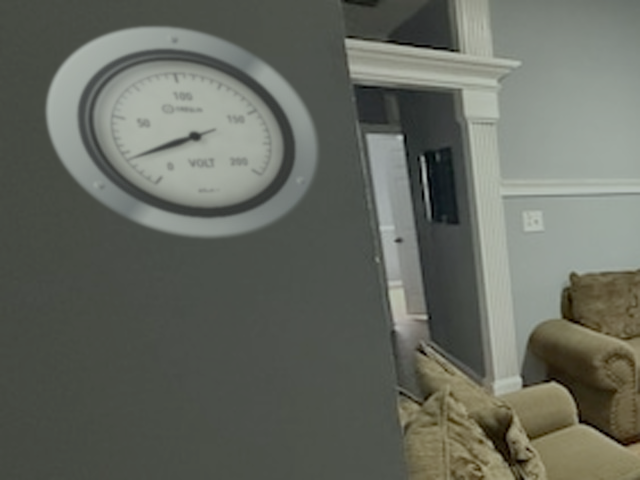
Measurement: 20 V
